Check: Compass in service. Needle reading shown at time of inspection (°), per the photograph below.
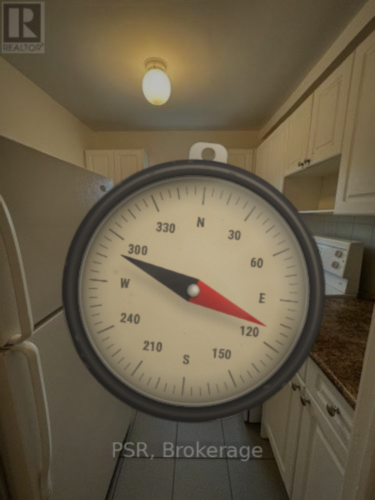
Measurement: 110 °
